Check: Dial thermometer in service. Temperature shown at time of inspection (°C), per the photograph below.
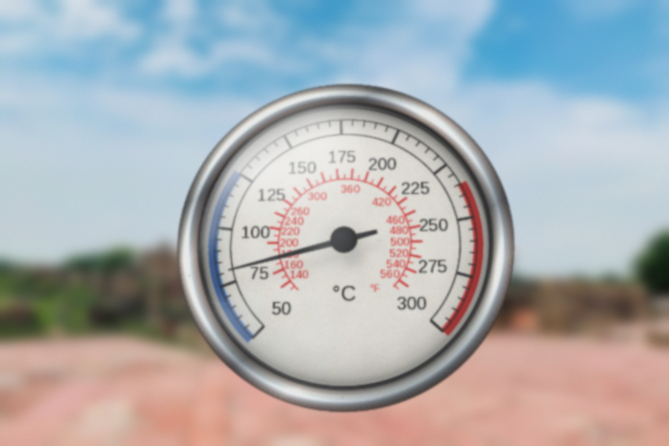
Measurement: 80 °C
